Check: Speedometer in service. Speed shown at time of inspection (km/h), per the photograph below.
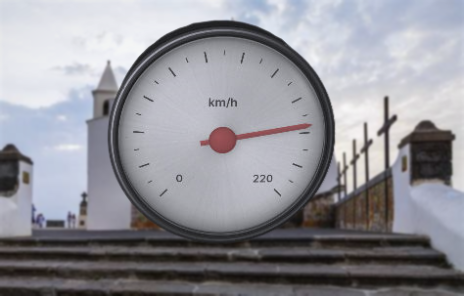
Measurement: 175 km/h
